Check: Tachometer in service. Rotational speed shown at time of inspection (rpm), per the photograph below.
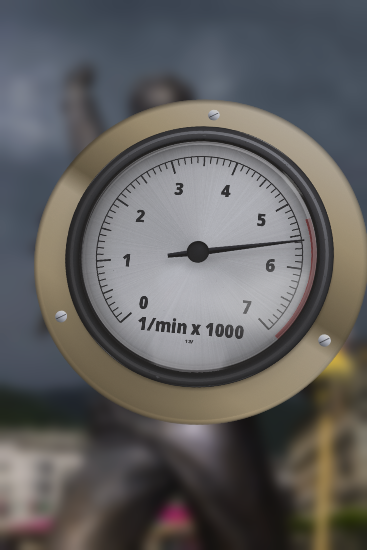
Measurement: 5600 rpm
